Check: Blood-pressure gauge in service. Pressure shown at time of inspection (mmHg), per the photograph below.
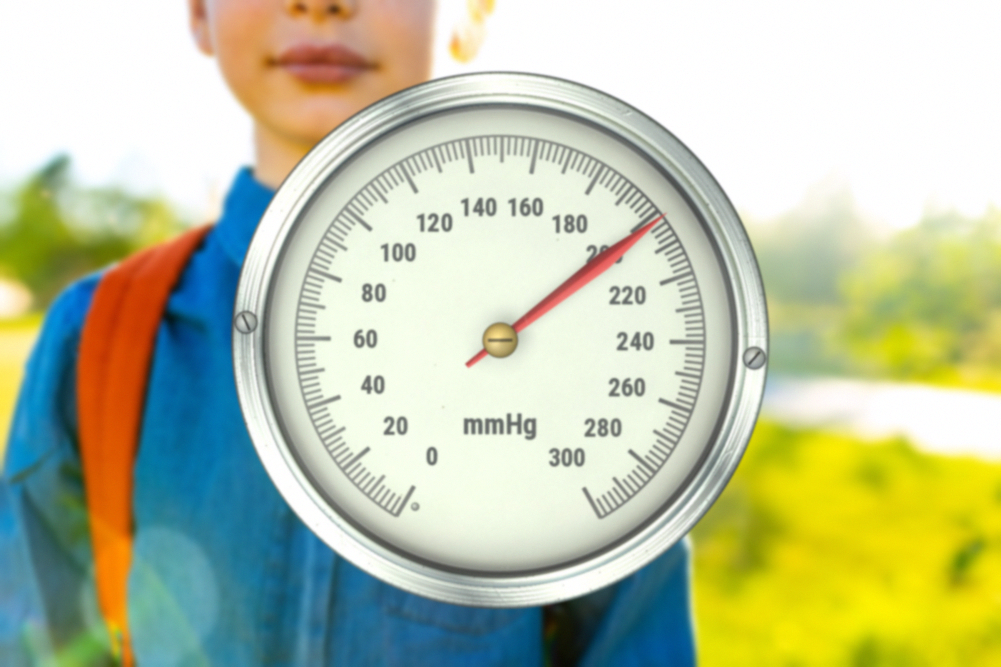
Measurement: 202 mmHg
